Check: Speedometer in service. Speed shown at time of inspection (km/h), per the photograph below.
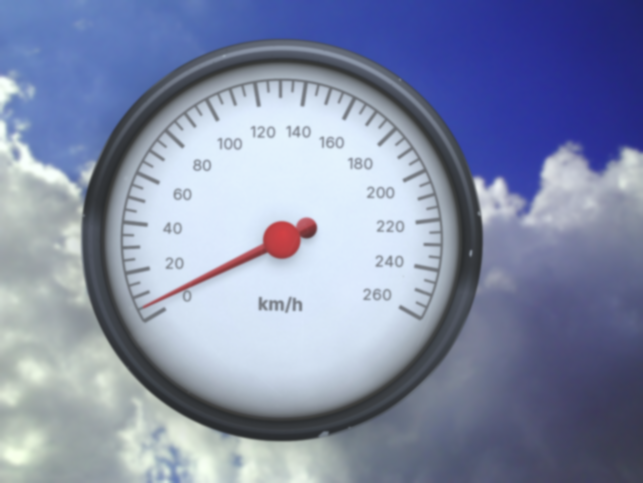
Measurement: 5 km/h
